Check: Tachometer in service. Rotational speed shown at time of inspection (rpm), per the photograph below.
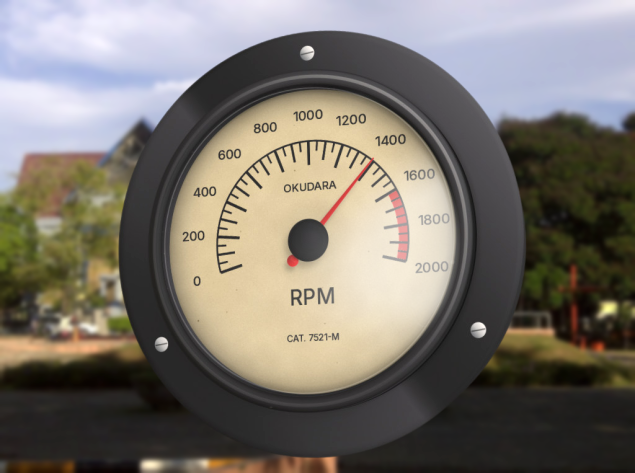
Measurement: 1400 rpm
